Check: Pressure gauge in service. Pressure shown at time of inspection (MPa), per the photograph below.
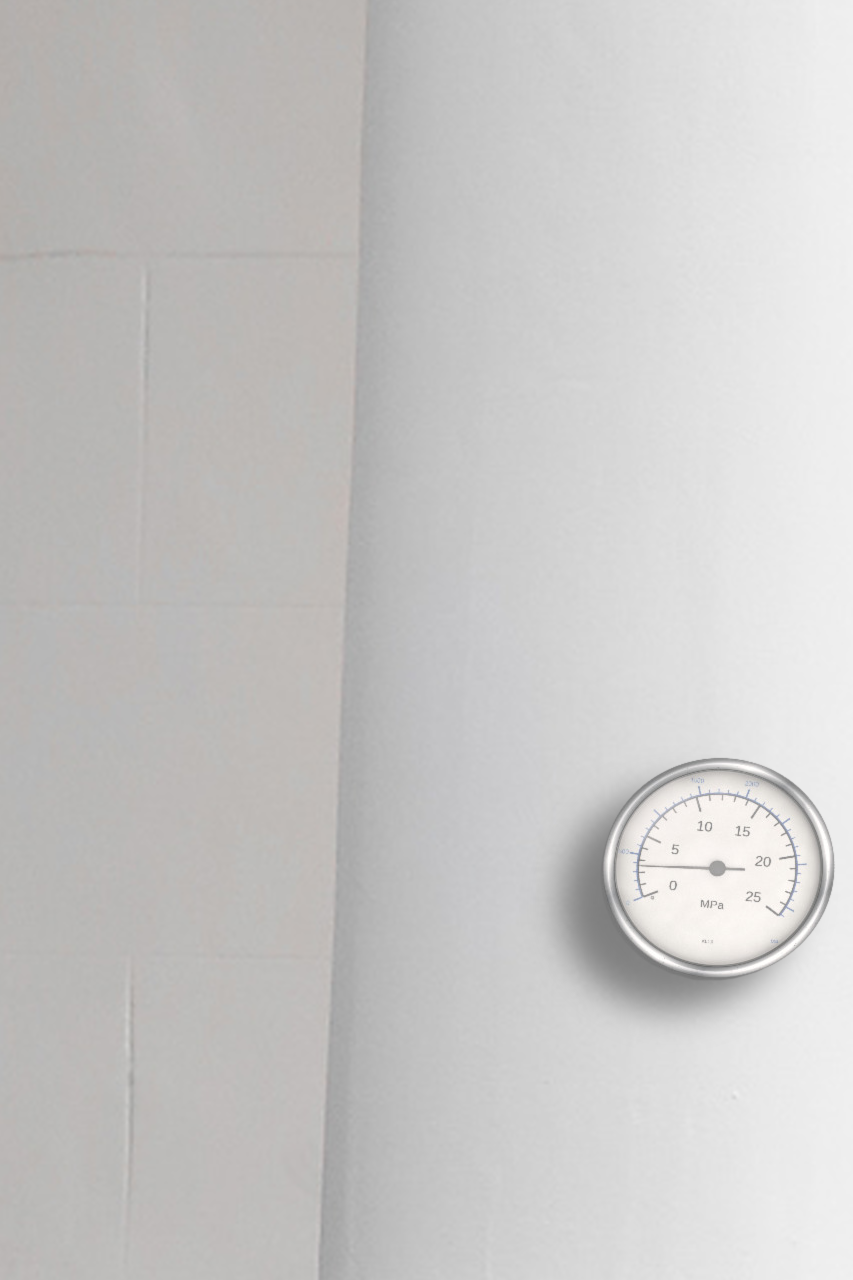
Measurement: 2.5 MPa
